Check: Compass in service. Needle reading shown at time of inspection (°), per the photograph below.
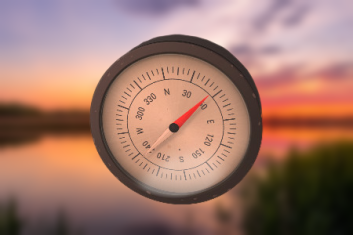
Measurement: 55 °
